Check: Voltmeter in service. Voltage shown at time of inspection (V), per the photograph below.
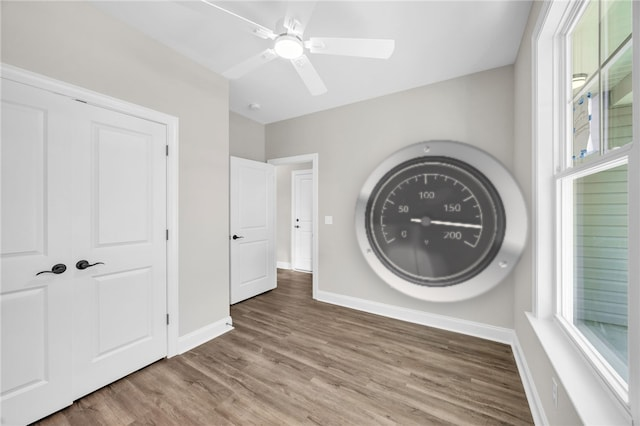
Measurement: 180 V
